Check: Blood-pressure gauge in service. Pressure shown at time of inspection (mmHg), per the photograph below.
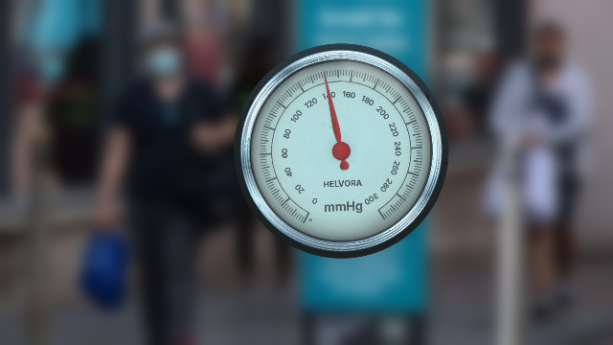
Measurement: 140 mmHg
